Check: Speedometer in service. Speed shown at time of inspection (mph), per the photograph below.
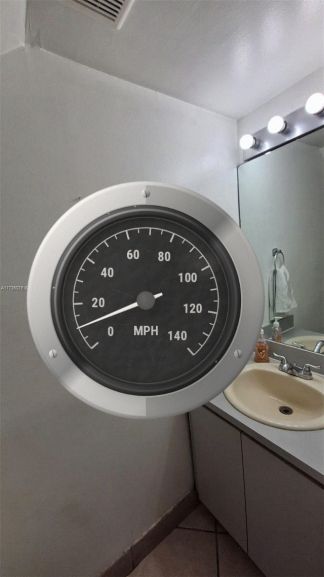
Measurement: 10 mph
